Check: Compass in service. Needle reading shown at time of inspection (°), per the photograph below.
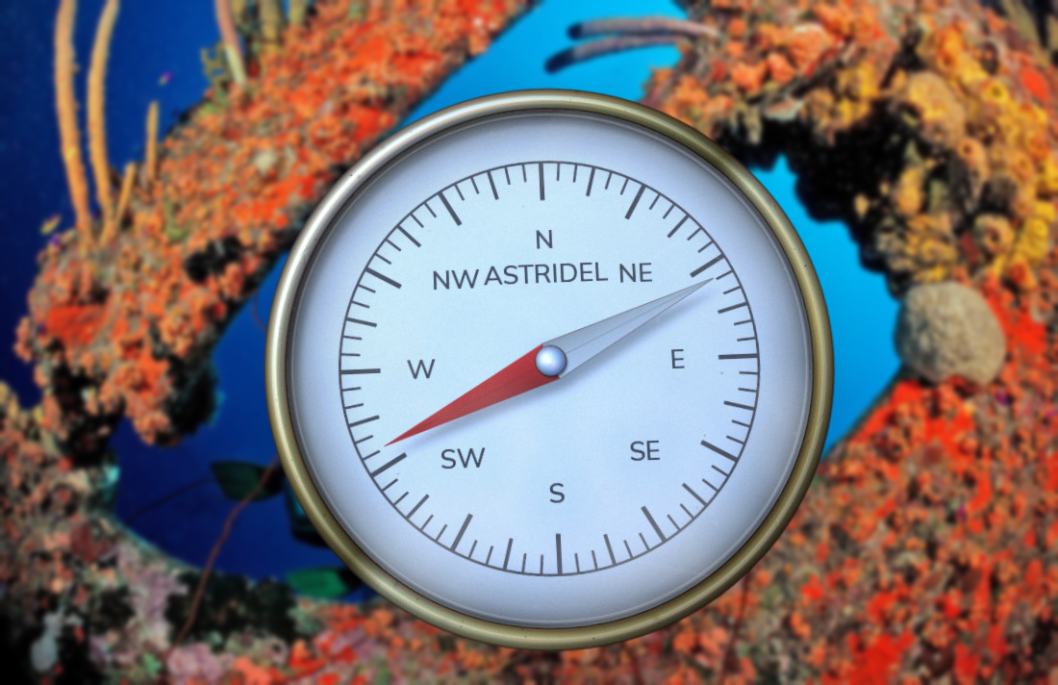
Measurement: 245 °
